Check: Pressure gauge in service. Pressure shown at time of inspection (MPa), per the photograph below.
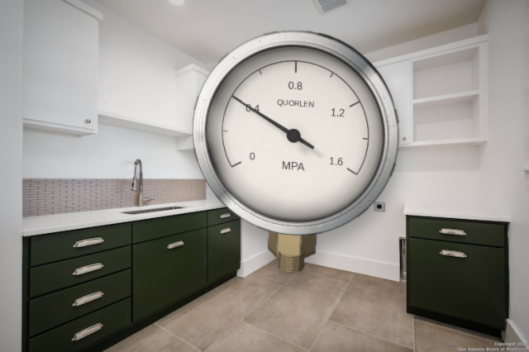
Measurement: 0.4 MPa
